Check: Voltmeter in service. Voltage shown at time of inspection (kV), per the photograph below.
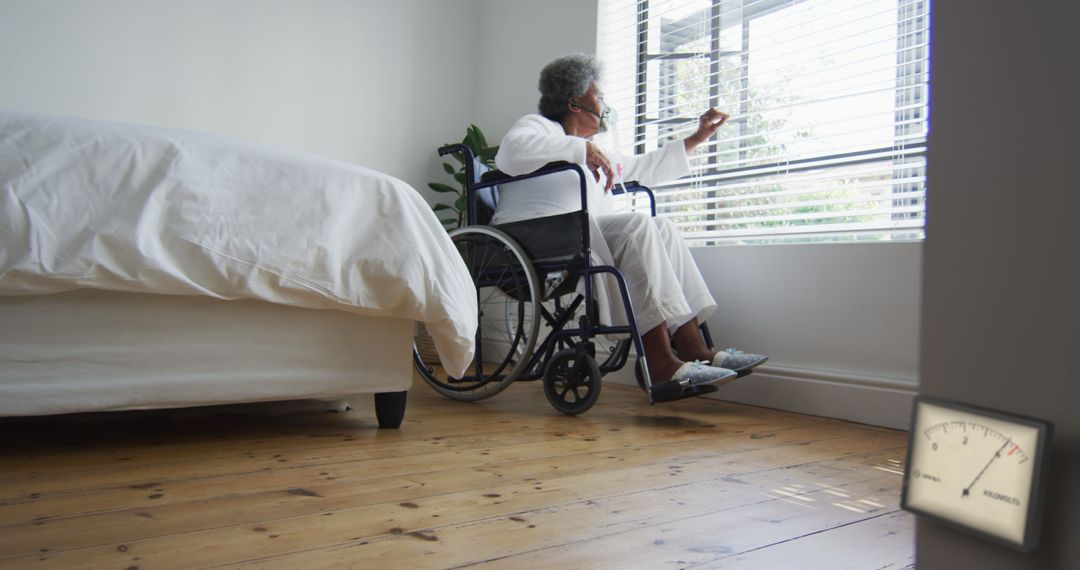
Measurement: 4 kV
